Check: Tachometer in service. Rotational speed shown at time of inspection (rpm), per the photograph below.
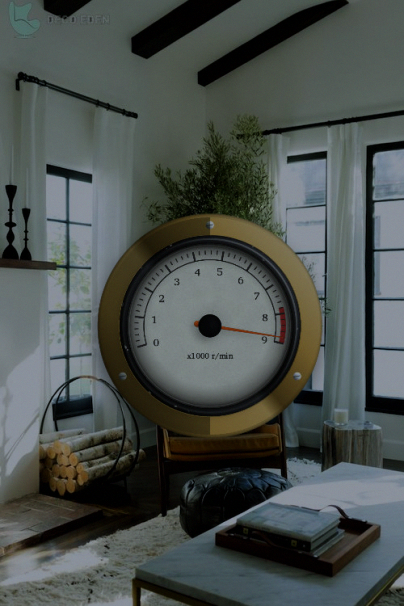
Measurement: 8800 rpm
